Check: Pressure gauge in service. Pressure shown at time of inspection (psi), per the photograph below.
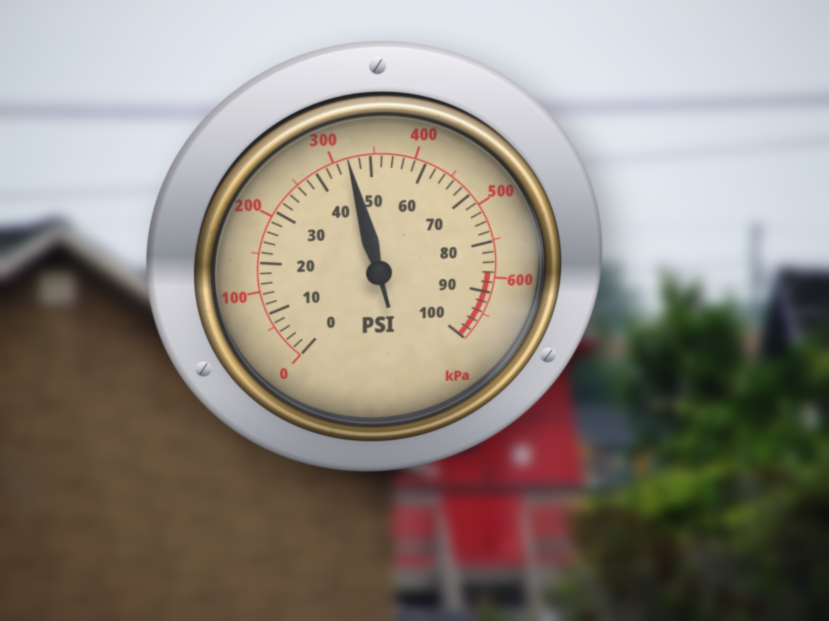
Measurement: 46 psi
